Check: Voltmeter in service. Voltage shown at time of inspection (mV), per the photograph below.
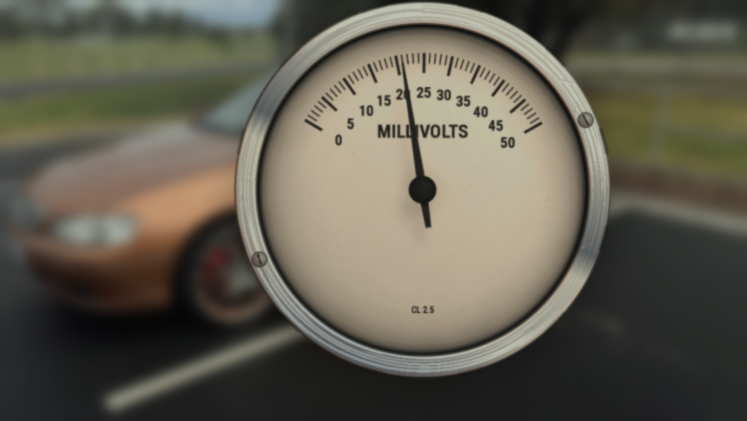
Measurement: 21 mV
